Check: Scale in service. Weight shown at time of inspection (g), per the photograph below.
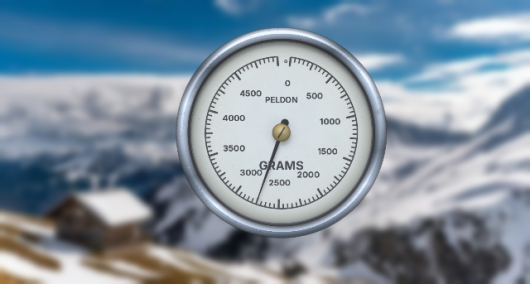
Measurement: 2750 g
